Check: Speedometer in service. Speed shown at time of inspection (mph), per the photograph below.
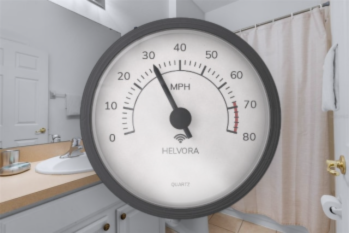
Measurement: 30 mph
